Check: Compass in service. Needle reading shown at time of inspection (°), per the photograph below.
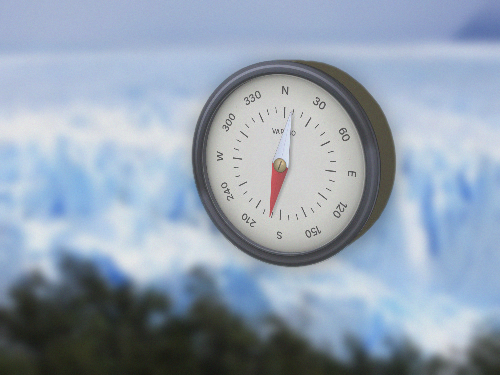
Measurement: 190 °
